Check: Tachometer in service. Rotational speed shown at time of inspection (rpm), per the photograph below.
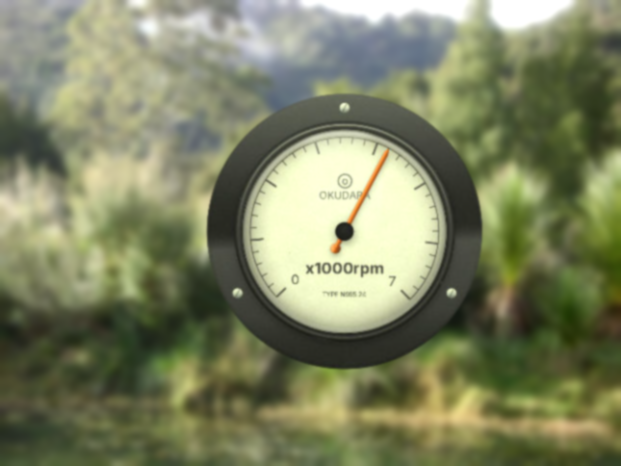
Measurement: 4200 rpm
